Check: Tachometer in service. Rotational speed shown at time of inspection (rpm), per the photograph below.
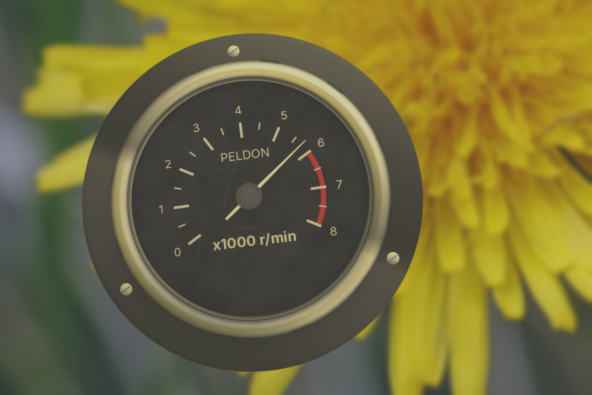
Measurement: 5750 rpm
